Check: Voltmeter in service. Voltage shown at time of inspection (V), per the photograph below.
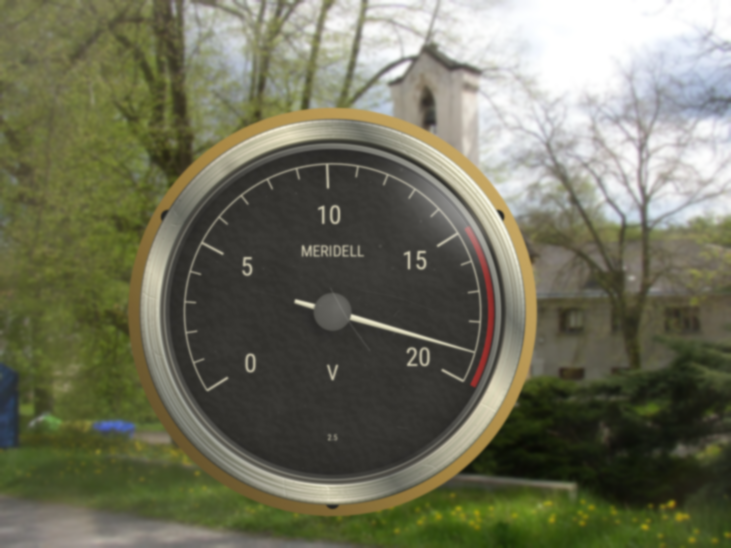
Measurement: 19 V
